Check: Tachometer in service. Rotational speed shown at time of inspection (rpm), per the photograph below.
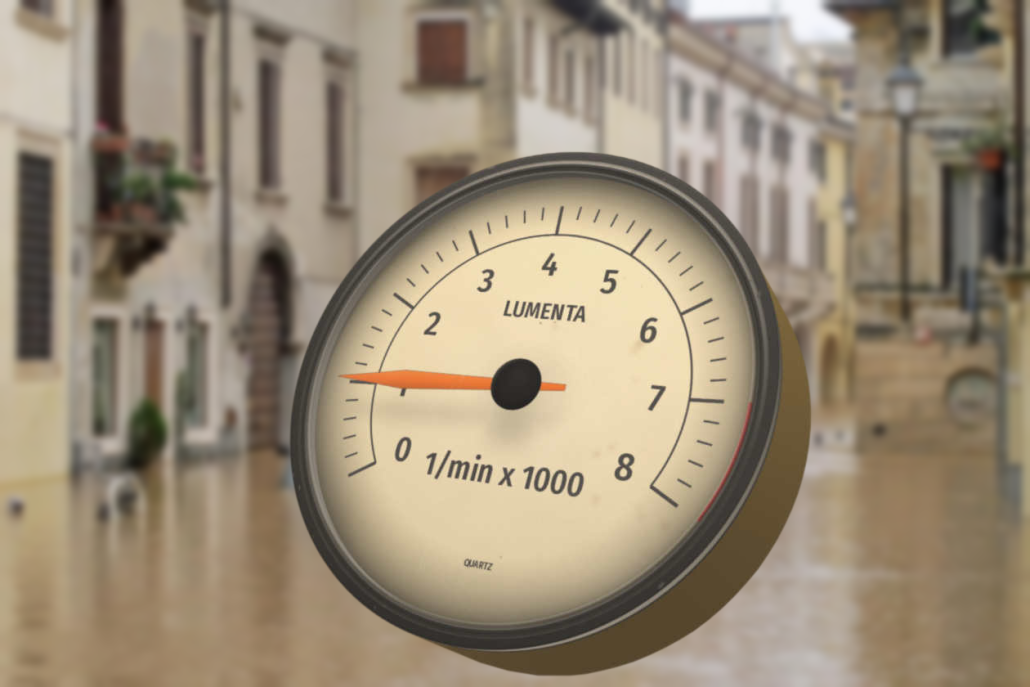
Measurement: 1000 rpm
